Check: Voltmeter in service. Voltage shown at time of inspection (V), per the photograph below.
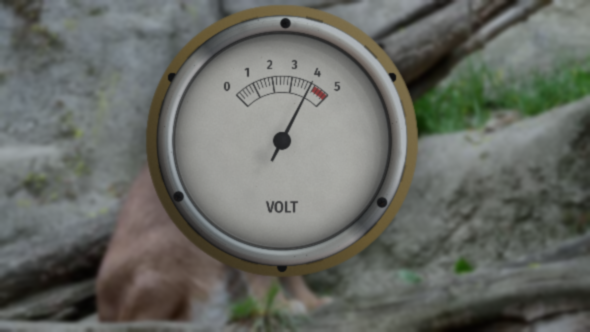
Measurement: 4 V
